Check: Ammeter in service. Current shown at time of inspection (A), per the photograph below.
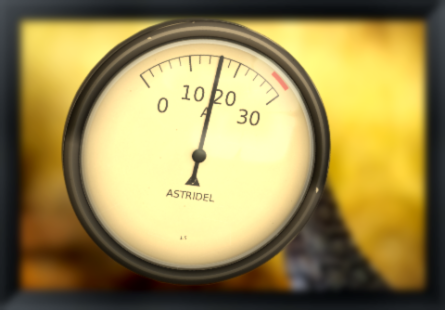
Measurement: 16 A
